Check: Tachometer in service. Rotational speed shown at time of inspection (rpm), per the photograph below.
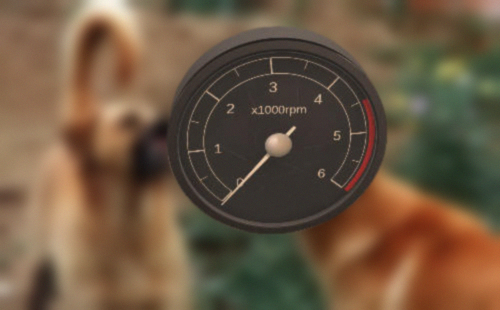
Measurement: 0 rpm
